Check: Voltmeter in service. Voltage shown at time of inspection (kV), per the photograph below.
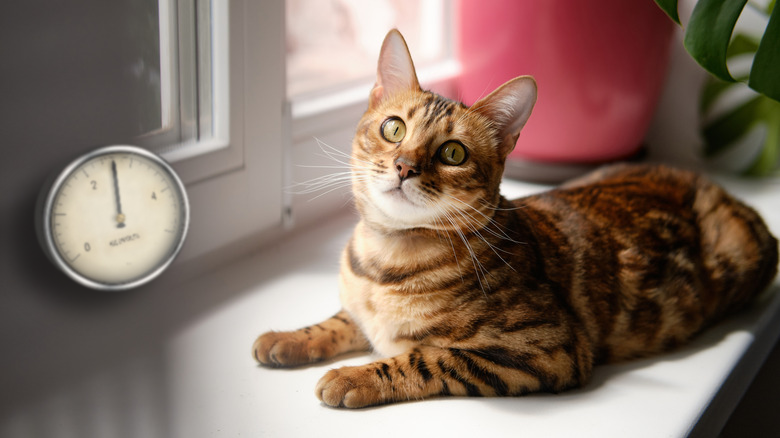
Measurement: 2.6 kV
